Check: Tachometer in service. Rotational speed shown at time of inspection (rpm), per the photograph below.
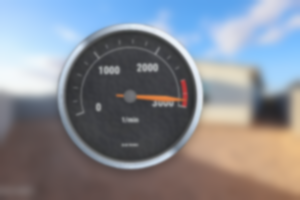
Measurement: 2900 rpm
